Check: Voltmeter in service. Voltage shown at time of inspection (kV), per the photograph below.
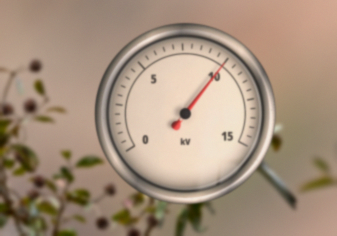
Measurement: 10 kV
